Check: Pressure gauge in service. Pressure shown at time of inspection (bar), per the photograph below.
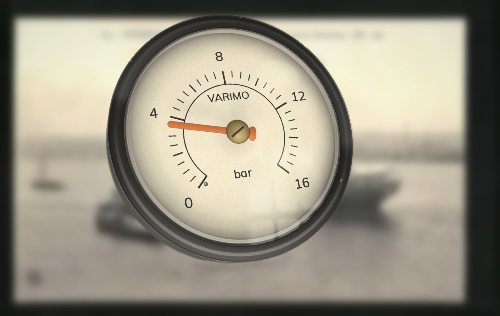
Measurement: 3.5 bar
